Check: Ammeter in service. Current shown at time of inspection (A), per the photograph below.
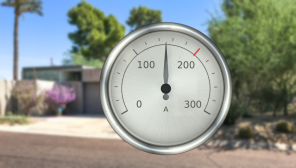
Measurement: 150 A
